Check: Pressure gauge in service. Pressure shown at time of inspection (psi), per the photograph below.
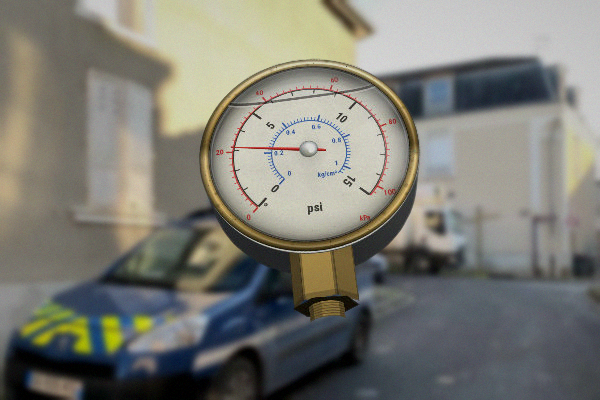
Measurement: 3 psi
